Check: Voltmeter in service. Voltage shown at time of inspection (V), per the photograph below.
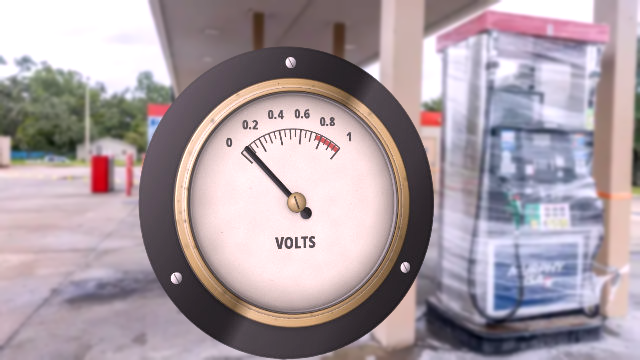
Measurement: 0.05 V
